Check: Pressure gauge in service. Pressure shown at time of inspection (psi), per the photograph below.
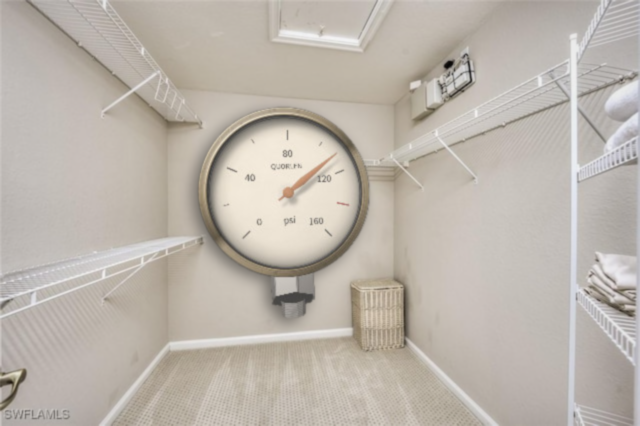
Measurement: 110 psi
